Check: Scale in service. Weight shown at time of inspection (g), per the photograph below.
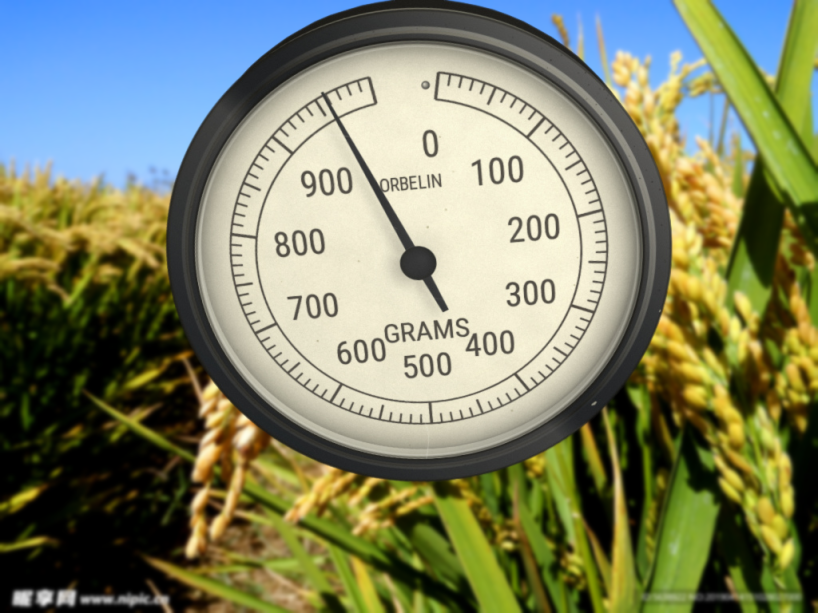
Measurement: 960 g
